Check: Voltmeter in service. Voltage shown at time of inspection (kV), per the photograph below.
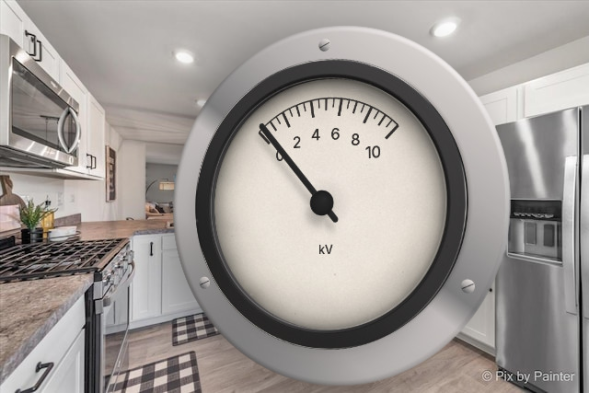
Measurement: 0.5 kV
